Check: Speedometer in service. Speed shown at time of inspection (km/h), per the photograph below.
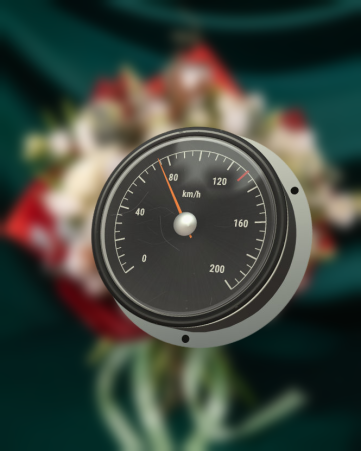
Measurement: 75 km/h
